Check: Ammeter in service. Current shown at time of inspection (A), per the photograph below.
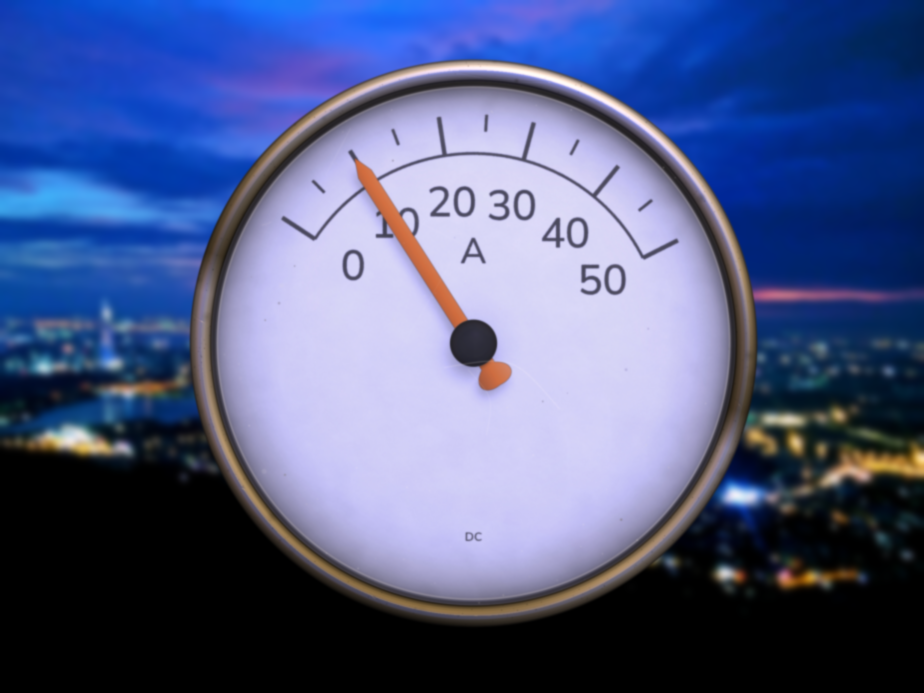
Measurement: 10 A
